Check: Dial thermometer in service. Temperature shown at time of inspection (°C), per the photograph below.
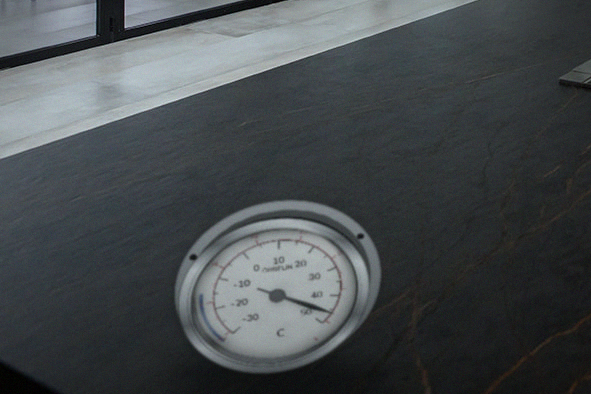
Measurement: 45 °C
